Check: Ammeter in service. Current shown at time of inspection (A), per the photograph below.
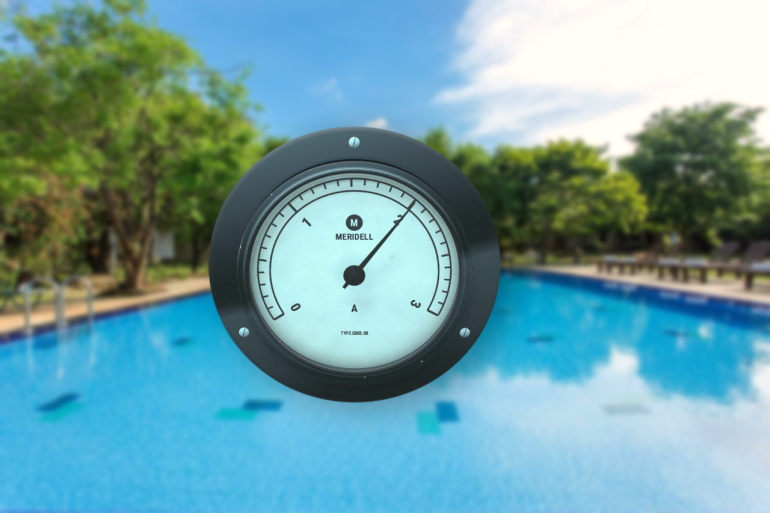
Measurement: 2 A
